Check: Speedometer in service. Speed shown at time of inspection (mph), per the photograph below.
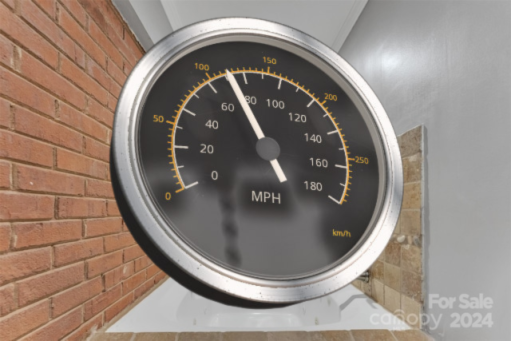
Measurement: 70 mph
